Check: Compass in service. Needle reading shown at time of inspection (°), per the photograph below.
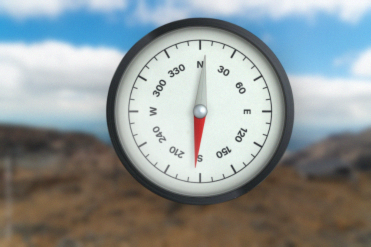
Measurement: 185 °
